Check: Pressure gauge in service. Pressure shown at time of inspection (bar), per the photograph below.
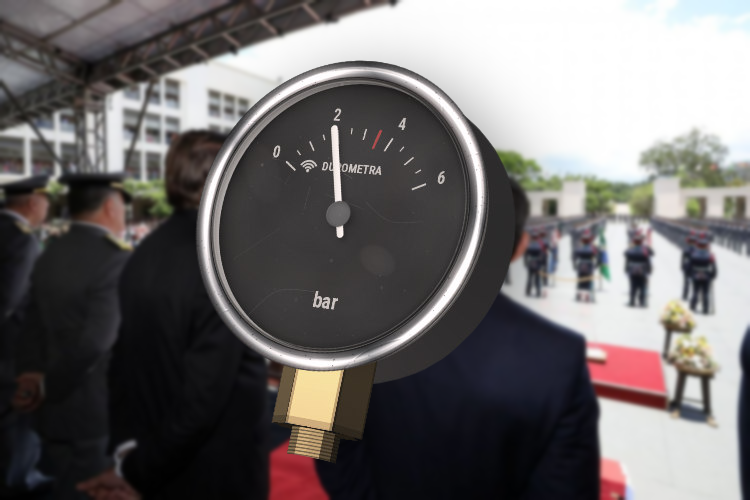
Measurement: 2 bar
